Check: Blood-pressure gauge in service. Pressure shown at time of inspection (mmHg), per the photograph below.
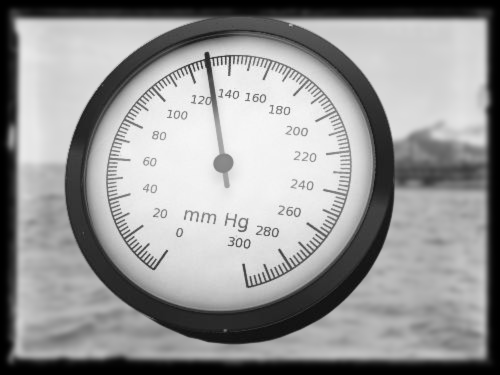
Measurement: 130 mmHg
